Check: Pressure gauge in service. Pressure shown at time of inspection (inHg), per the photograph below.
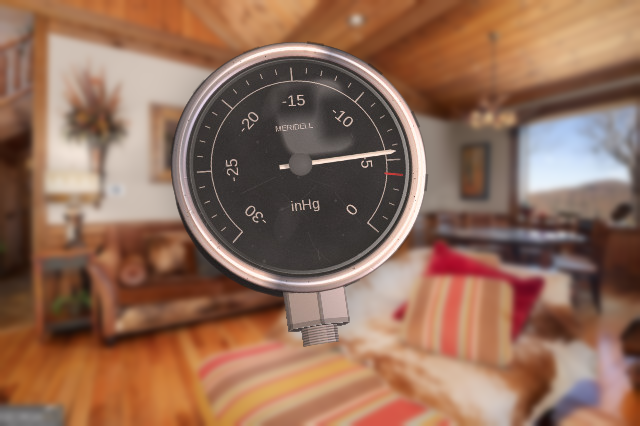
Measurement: -5.5 inHg
